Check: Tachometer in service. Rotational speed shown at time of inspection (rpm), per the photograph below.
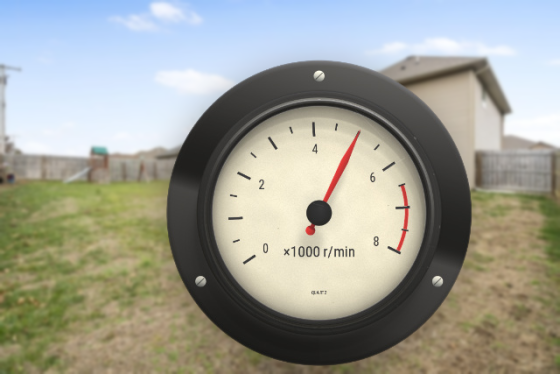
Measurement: 5000 rpm
